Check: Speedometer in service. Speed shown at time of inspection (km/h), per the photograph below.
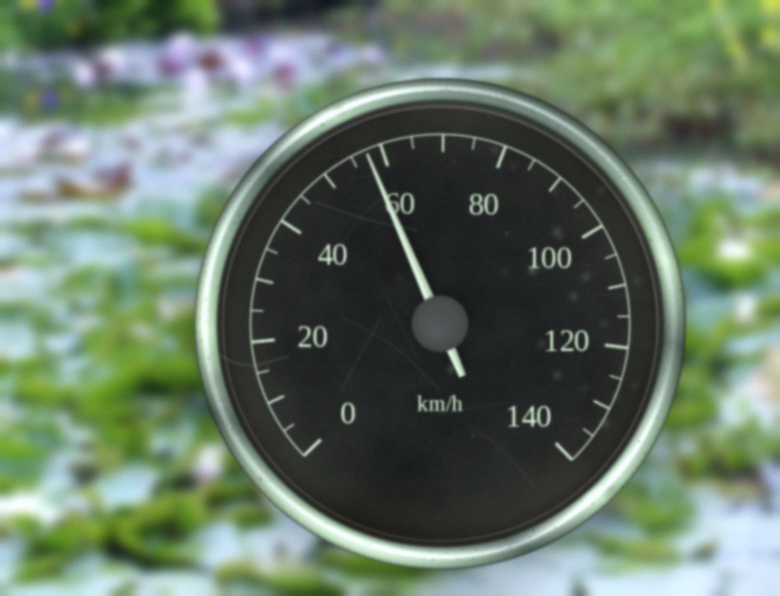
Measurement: 57.5 km/h
